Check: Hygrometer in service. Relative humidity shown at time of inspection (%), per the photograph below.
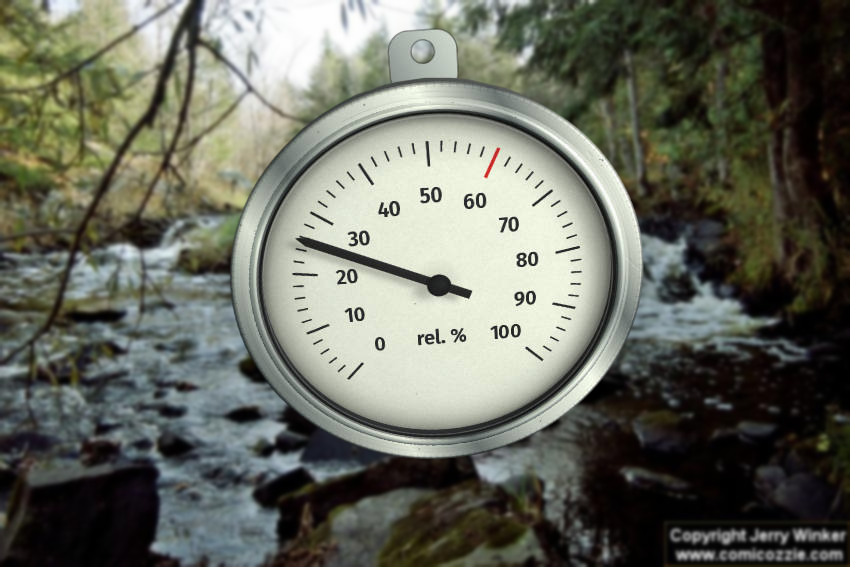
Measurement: 26 %
